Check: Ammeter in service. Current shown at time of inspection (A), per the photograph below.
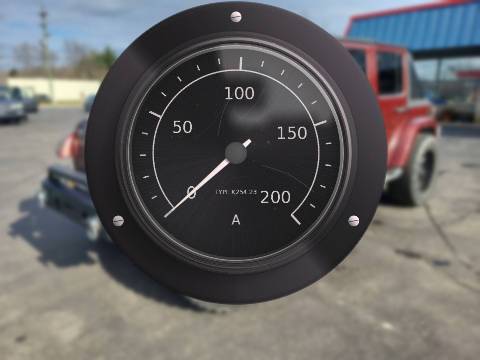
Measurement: 0 A
